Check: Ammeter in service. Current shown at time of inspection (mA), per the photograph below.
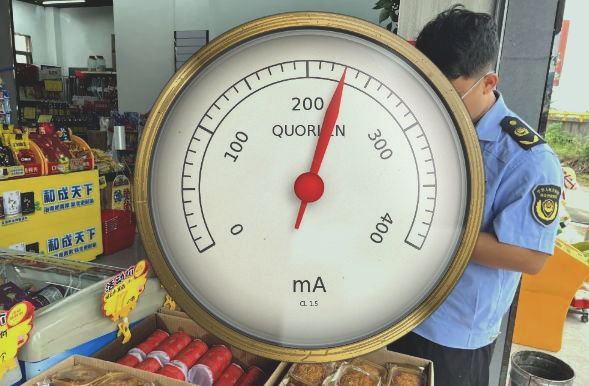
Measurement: 230 mA
